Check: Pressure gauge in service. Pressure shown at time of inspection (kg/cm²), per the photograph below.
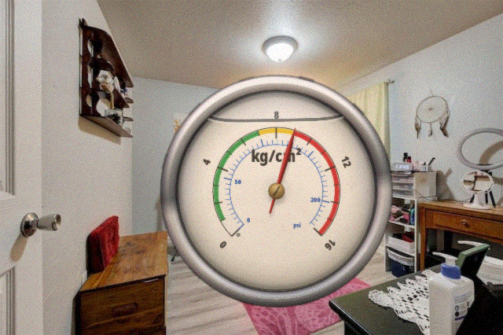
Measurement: 9 kg/cm²
